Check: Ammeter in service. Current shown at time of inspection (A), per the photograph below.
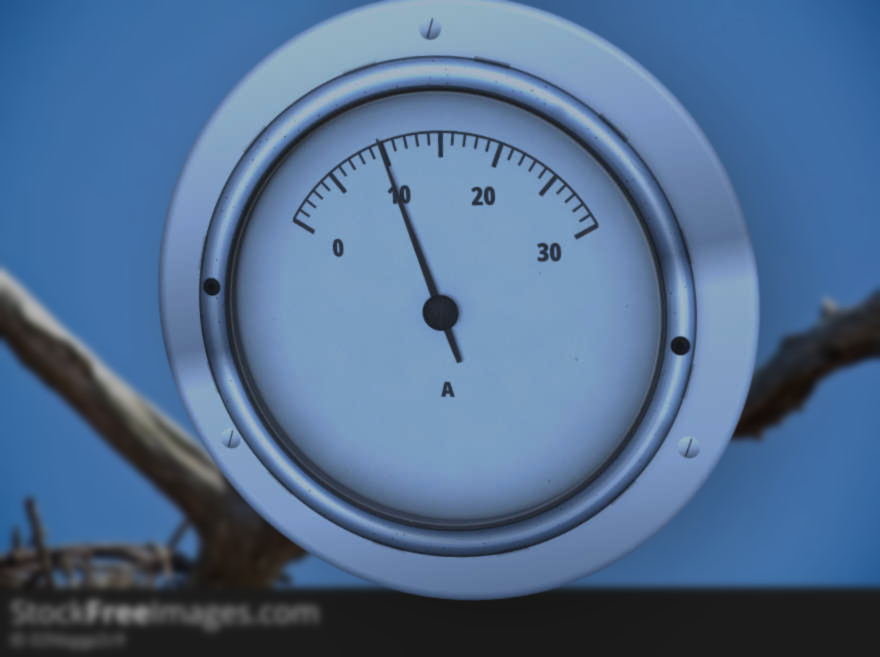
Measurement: 10 A
